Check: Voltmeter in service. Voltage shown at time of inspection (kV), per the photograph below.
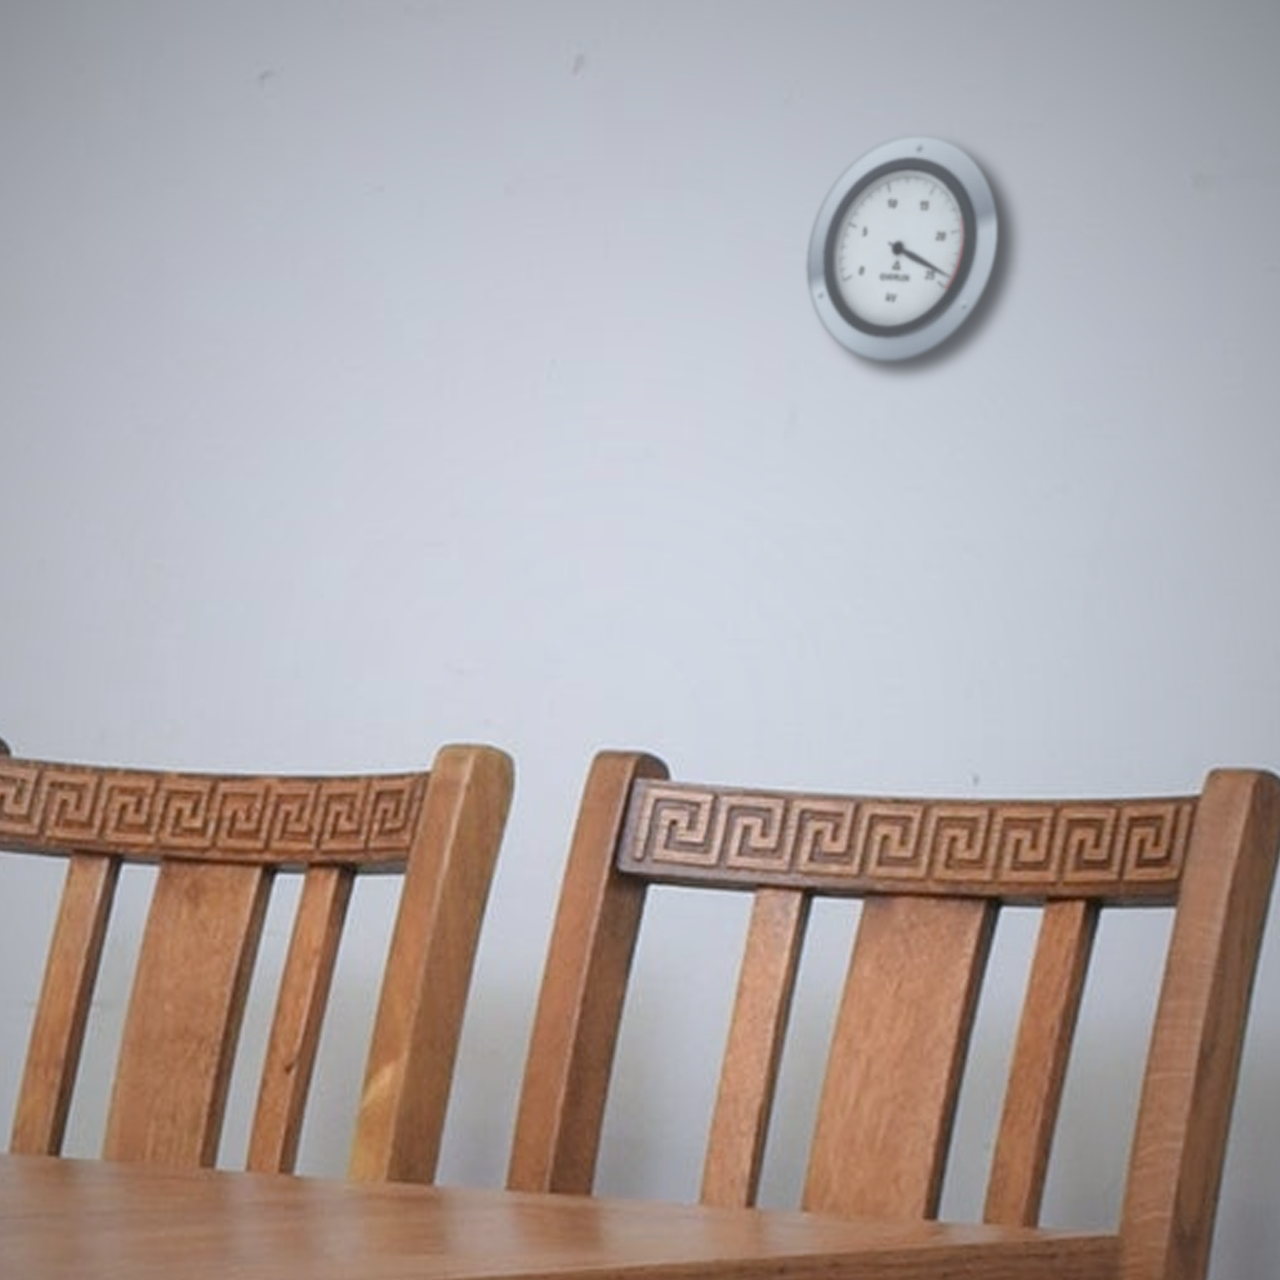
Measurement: 24 kV
